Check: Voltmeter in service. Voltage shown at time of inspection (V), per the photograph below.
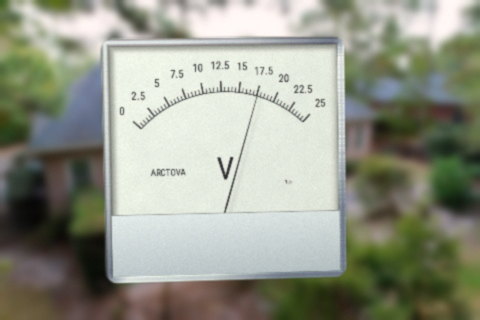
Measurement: 17.5 V
